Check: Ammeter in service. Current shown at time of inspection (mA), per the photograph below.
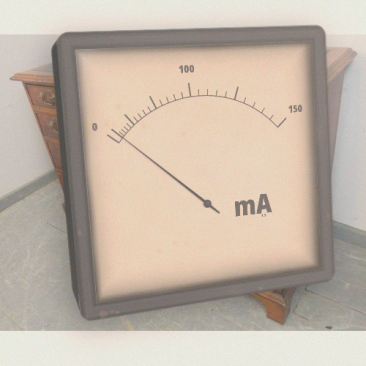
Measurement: 25 mA
